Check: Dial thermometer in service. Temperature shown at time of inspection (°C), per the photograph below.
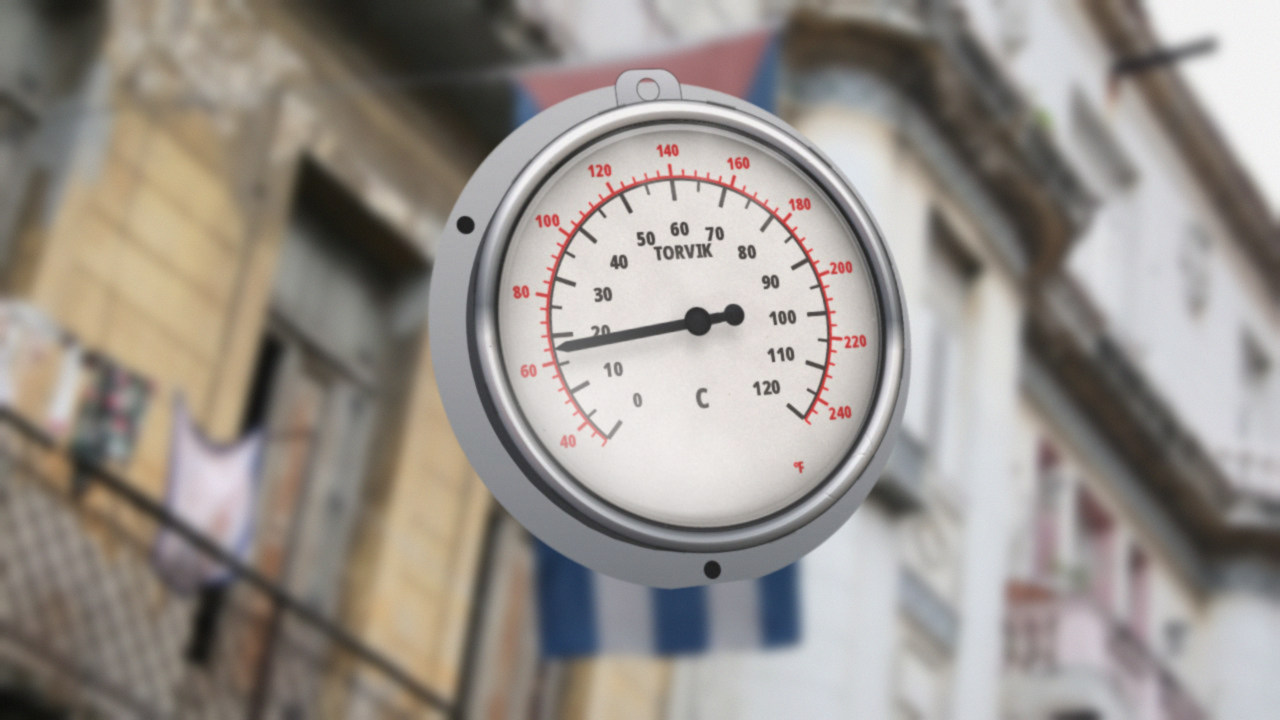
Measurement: 17.5 °C
